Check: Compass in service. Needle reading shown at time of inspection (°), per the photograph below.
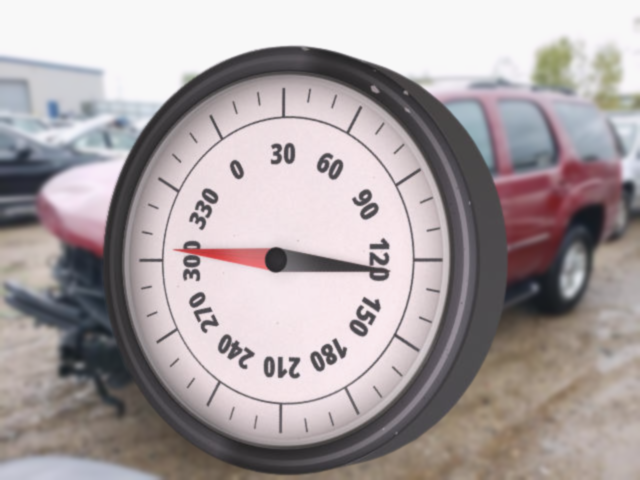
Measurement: 305 °
